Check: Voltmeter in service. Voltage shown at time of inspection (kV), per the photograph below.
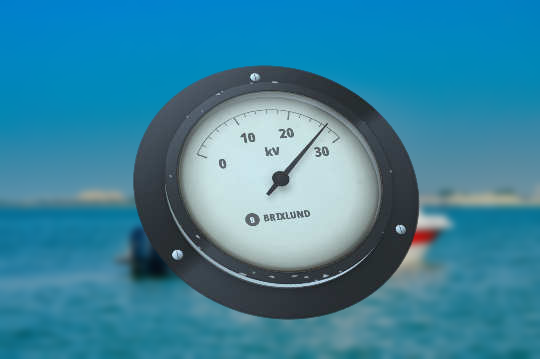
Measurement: 27 kV
